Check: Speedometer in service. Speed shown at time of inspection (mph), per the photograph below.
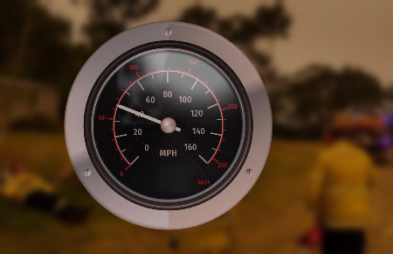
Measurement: 40 mph
